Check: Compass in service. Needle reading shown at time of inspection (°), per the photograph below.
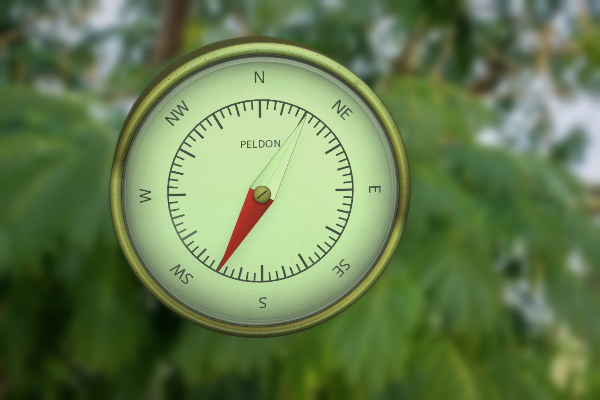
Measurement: 210 °
